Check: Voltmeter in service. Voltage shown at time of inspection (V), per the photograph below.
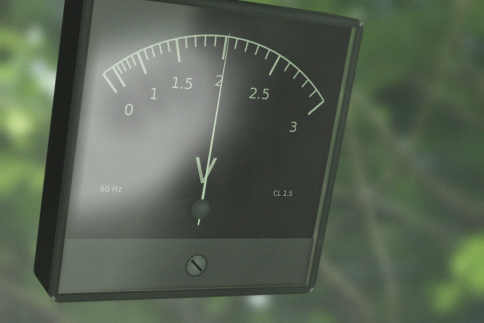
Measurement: 2 V
